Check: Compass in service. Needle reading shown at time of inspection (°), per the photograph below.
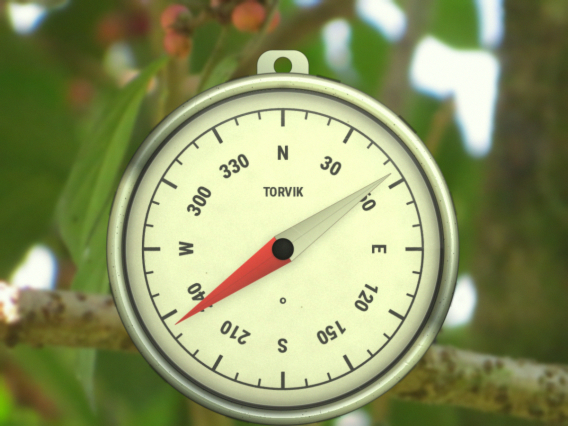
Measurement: 235 °
